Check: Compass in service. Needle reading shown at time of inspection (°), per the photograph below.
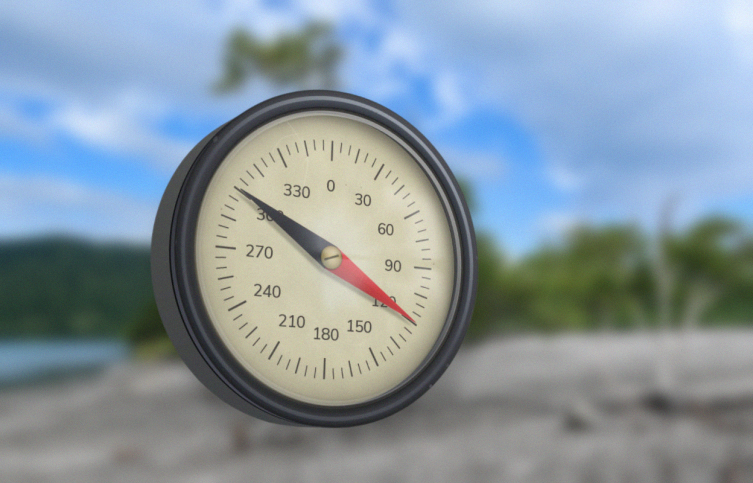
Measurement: 120 °
